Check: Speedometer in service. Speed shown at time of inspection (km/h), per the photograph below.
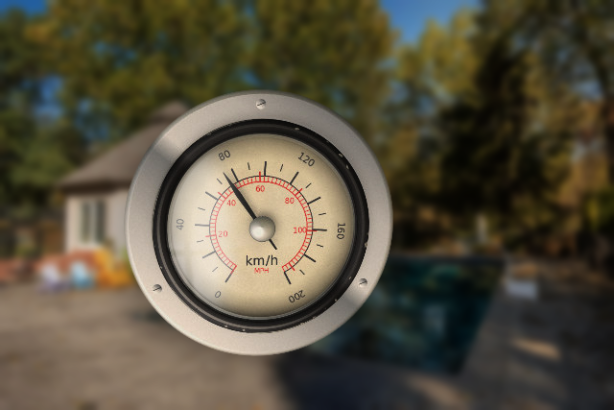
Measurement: 75 km/h
